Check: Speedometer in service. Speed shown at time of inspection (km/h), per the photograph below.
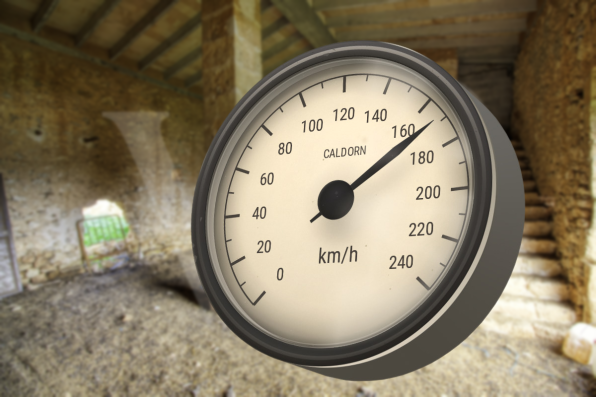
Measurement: 170 km/h
